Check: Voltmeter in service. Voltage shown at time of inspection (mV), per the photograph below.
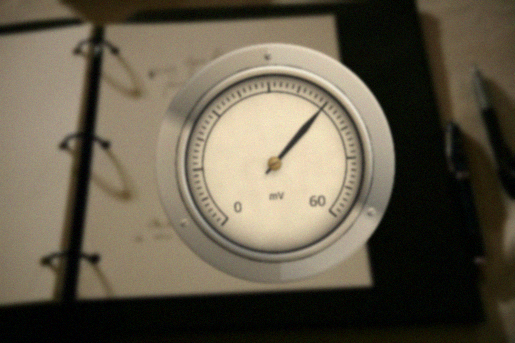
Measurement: 40 mV
